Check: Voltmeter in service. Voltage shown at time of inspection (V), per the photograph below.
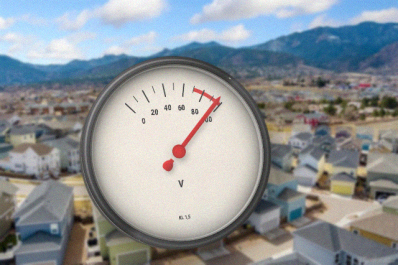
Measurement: 95 V
